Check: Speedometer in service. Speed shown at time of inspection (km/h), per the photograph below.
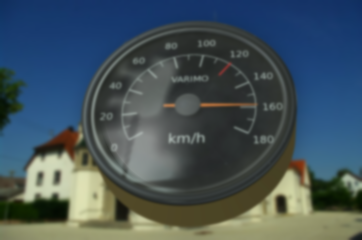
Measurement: 160 km/h
